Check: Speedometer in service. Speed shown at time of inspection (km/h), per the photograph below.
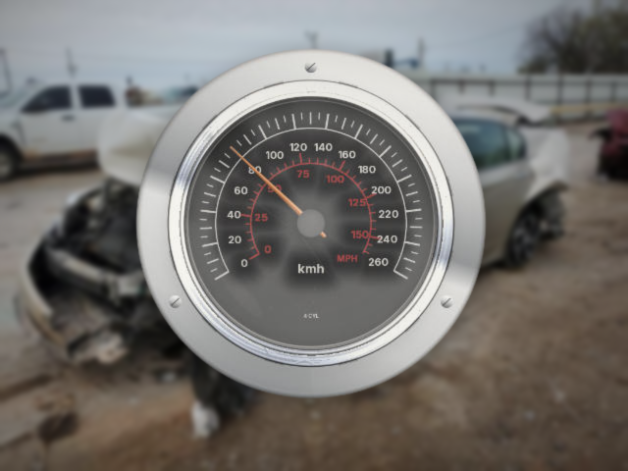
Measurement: 80 km/h
